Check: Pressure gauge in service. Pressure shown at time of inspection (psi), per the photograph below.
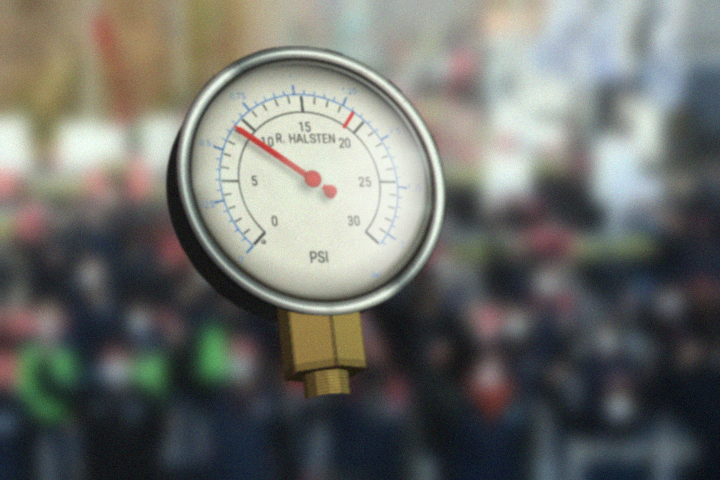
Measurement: 9 psi
